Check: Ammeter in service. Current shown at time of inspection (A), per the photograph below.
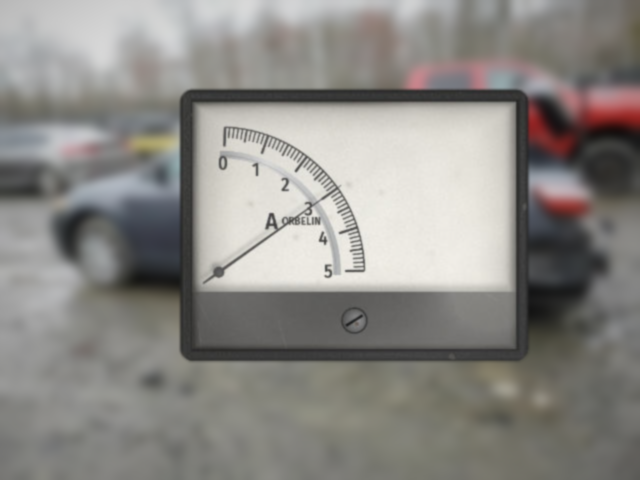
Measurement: 3 A
